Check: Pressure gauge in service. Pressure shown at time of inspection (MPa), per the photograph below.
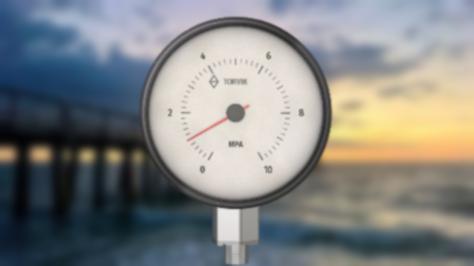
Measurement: 1 MPa
